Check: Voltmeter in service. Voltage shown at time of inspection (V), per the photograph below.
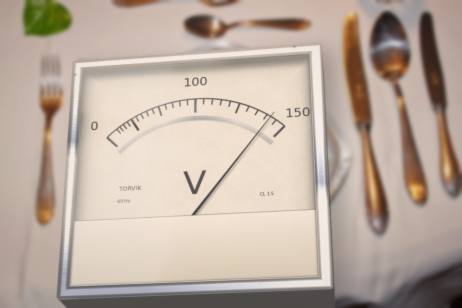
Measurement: 142.5 V
